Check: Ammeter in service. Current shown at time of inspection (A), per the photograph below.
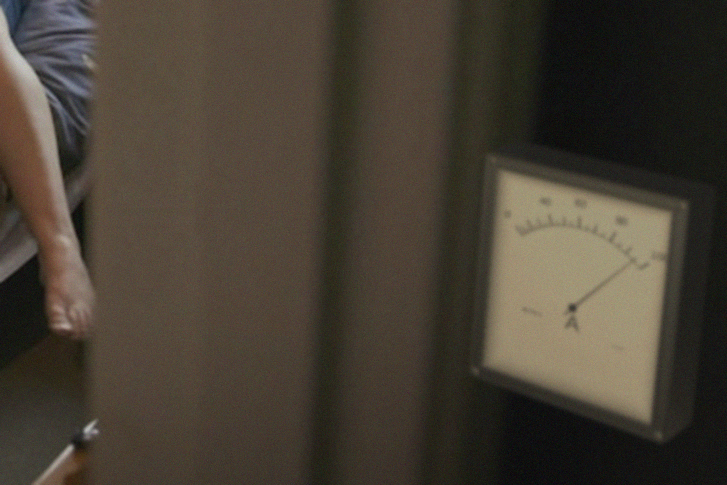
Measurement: 95 A
